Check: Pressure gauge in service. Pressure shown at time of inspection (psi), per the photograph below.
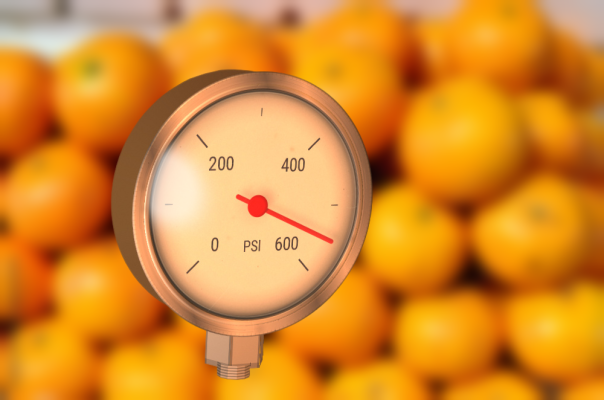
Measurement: 550 psi
